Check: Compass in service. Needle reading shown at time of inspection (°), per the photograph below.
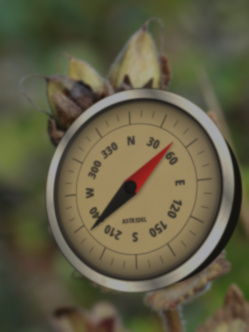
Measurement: 50 °
